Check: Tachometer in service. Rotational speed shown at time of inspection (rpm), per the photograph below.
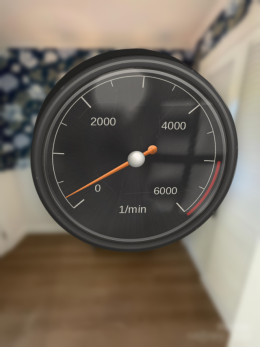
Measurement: 250 rpm
